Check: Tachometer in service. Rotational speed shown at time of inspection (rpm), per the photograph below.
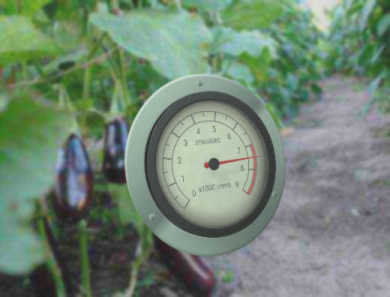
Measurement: 7500 rpm
